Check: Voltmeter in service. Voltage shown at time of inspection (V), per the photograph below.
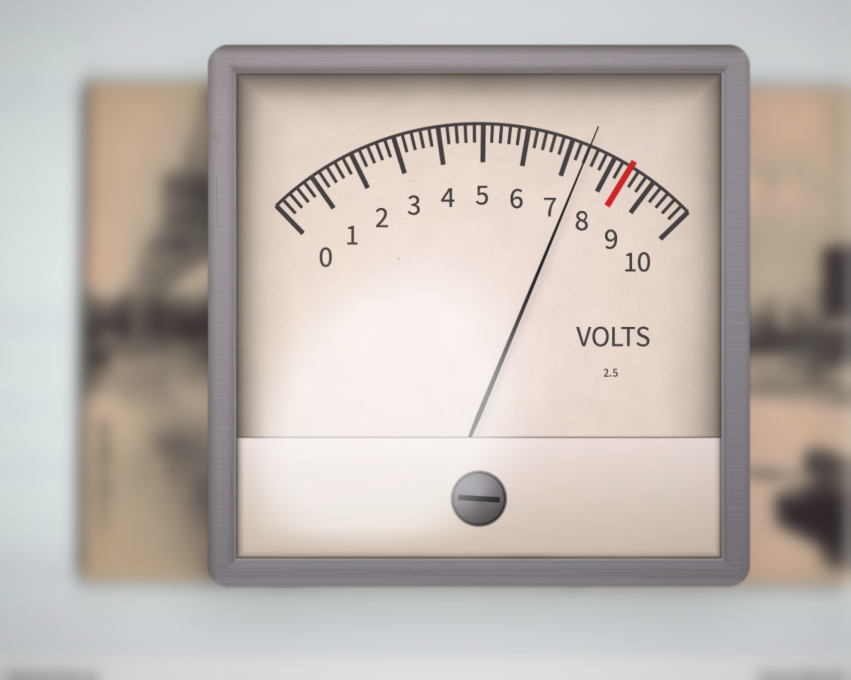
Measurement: 7.4 V
